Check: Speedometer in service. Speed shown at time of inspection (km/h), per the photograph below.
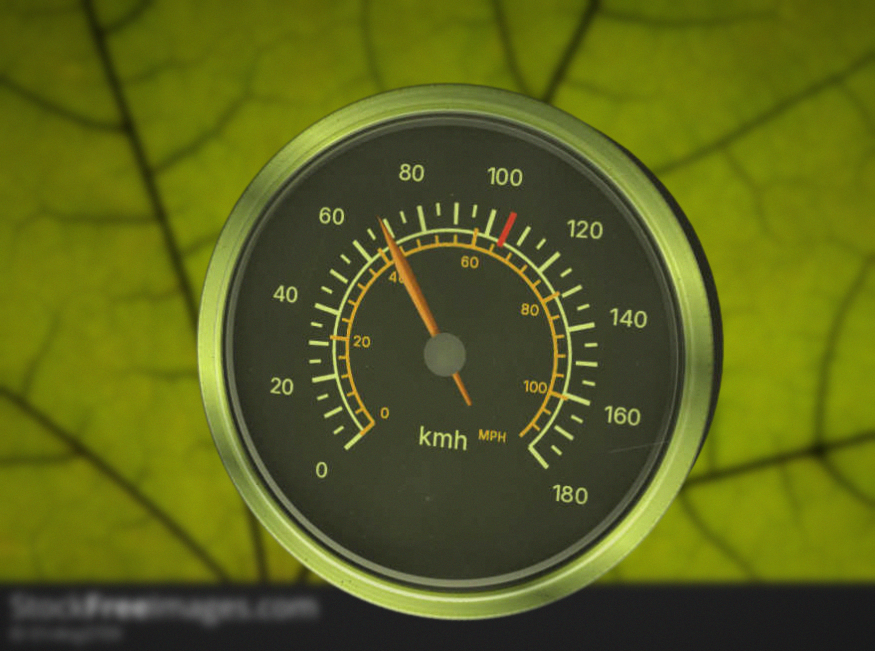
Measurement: 70 km/h
